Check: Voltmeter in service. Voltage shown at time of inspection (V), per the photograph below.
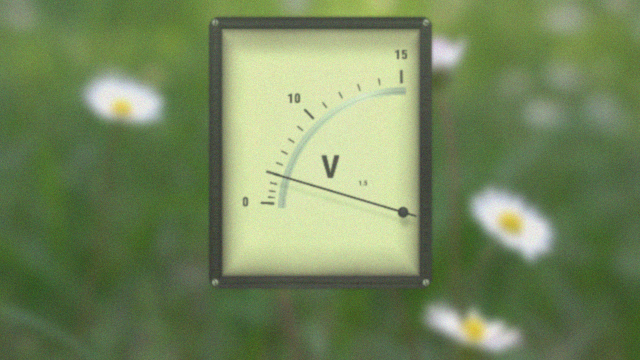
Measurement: 5 V
